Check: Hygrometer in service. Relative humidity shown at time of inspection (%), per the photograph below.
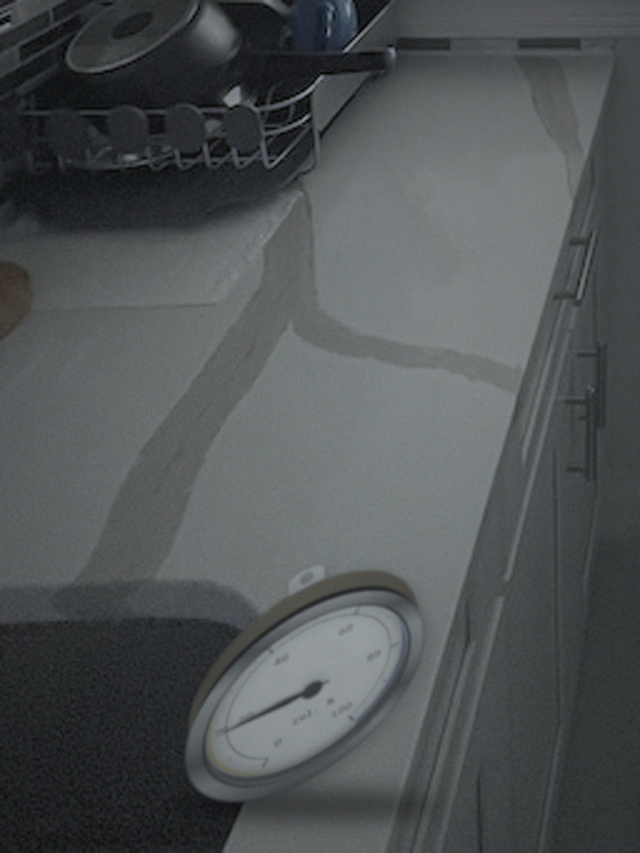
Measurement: 20 %
